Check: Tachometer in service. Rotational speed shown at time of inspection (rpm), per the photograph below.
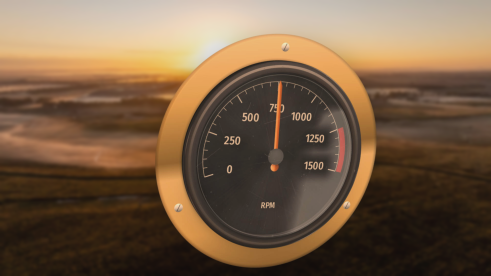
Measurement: 750 rpm
